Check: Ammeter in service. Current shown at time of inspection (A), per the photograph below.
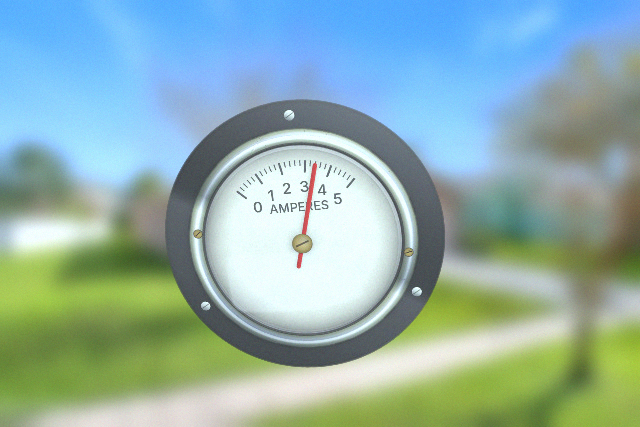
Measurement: 3.4 A
